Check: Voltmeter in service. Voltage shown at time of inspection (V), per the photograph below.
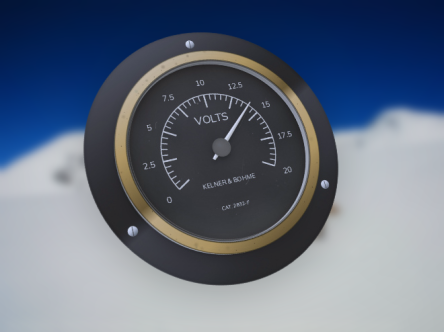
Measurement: 14 V
